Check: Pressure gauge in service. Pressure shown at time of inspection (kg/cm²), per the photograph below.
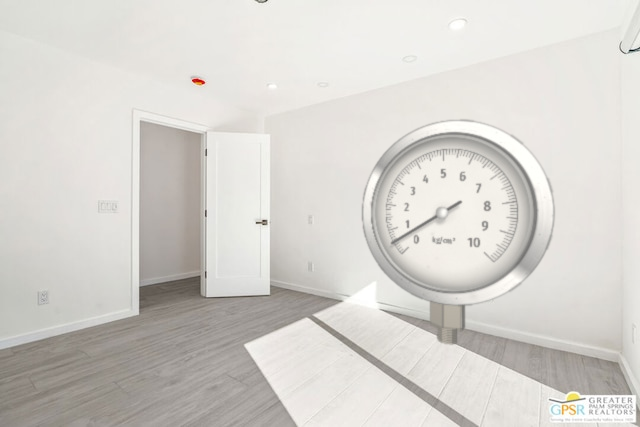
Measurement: 0.5 kg/cm²
